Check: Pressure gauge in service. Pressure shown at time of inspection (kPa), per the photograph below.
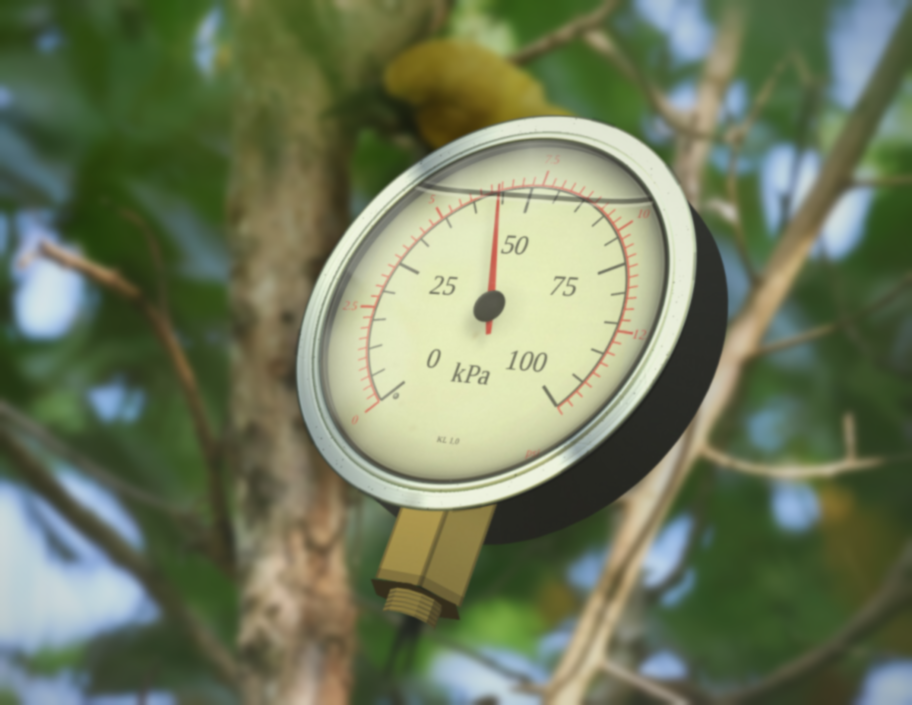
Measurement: 45 kPa
